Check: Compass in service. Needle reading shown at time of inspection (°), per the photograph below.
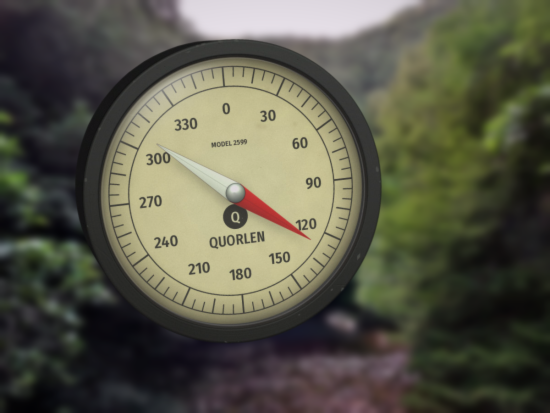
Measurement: 127.5 °
